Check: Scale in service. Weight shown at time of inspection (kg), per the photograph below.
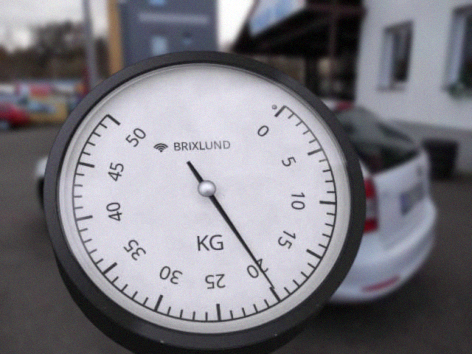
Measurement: 20 kg
